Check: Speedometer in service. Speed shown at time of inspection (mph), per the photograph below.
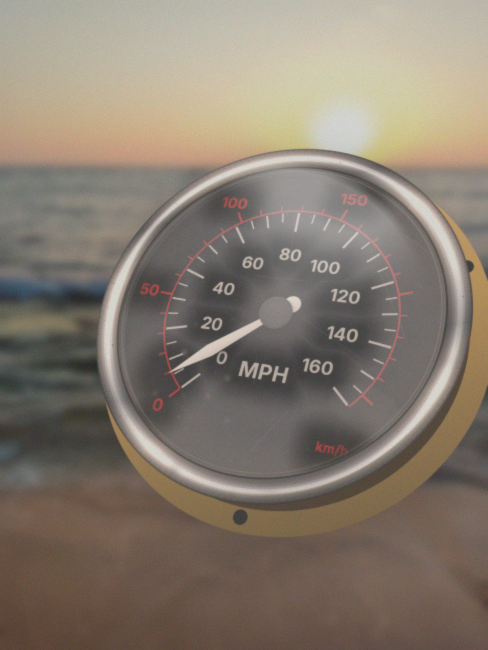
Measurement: 5 mph
